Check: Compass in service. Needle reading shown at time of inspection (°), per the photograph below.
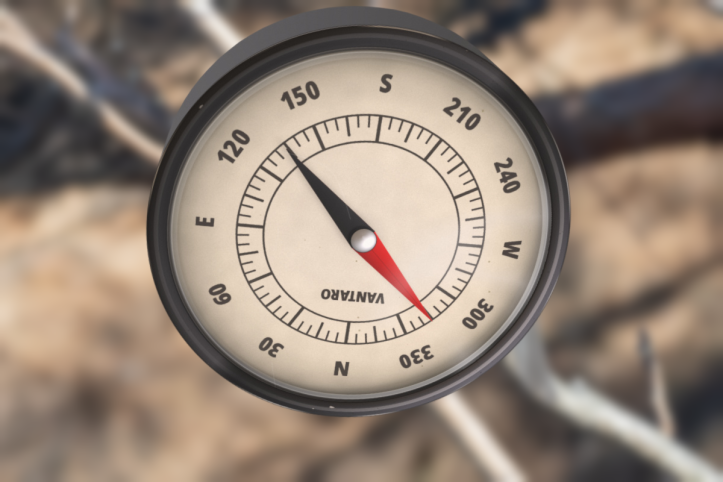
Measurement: 315 °
